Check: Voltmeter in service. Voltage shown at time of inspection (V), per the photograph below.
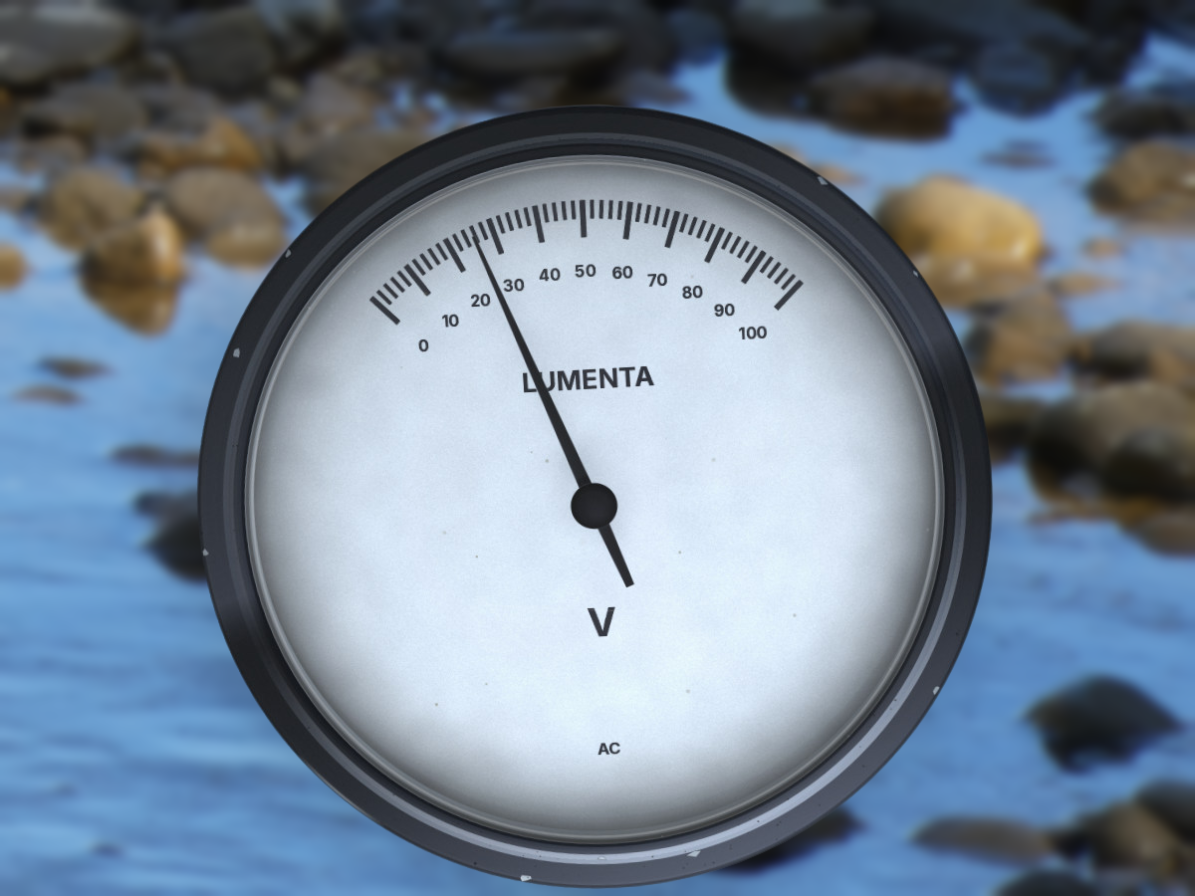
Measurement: 26 V
